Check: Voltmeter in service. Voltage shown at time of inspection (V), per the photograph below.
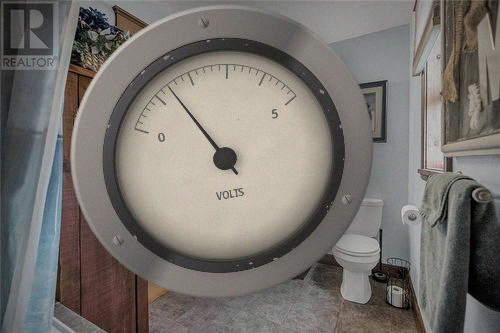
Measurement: 1.4 V
